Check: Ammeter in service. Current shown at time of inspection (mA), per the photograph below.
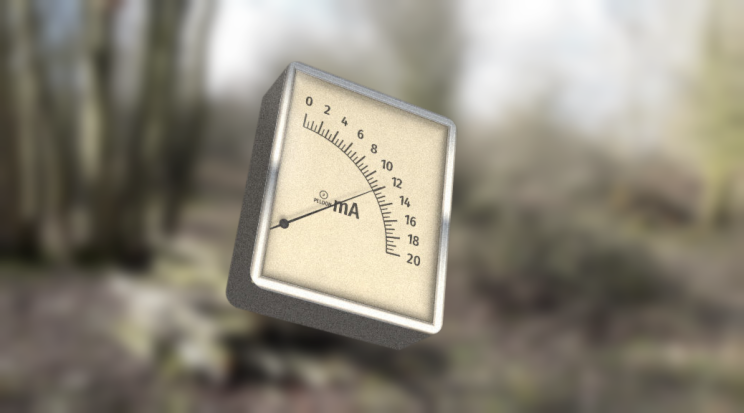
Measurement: 12 mA
